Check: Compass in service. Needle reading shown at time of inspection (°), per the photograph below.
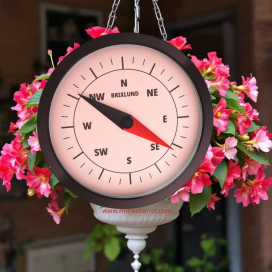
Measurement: 125 °
